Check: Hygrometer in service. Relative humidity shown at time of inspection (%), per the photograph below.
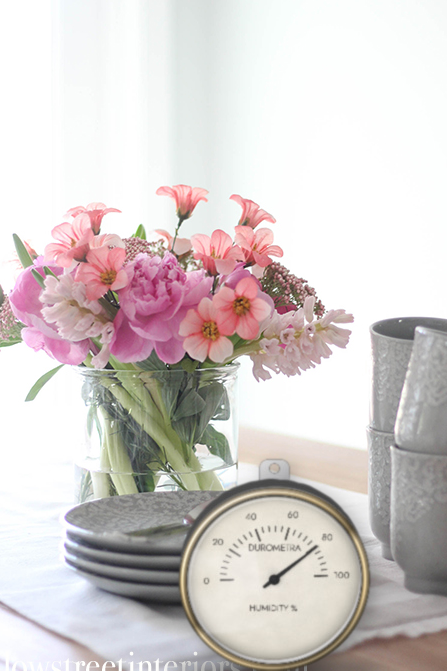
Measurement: 80 %
